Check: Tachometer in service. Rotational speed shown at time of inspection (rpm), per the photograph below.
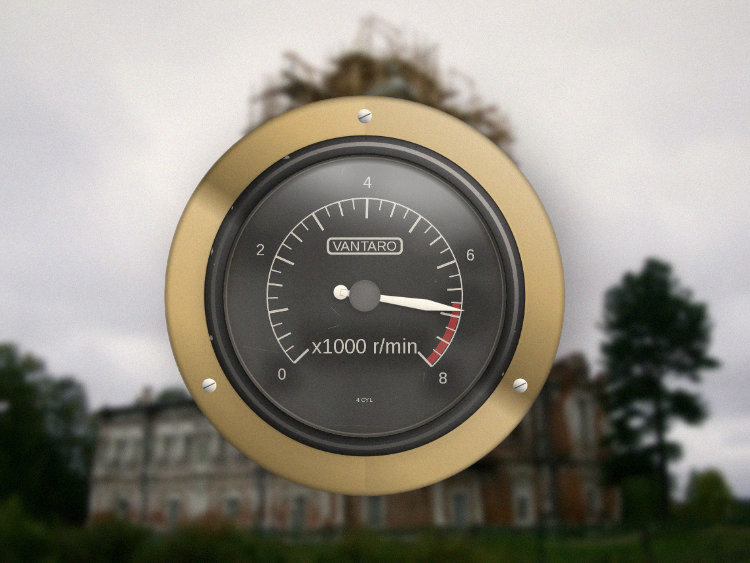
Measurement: 6875 rpm
